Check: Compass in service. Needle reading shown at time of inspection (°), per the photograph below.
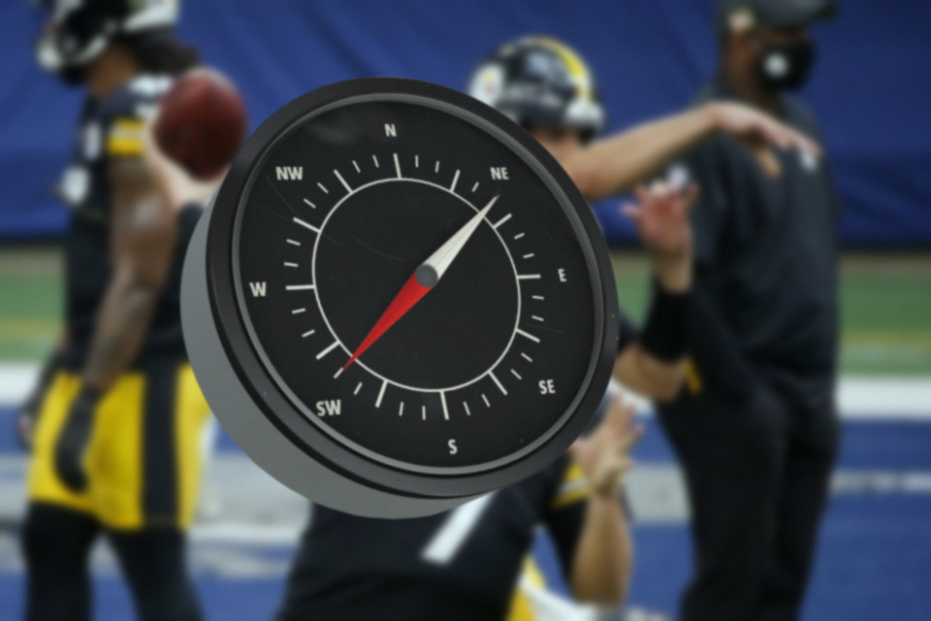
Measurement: 230 °
